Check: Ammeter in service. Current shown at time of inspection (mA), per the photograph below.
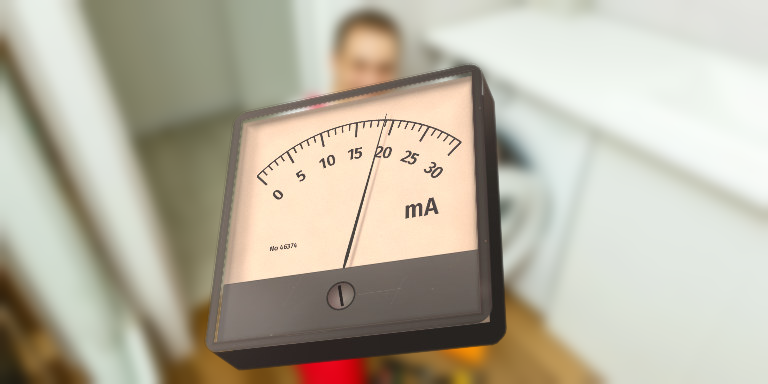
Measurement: 19 mA
